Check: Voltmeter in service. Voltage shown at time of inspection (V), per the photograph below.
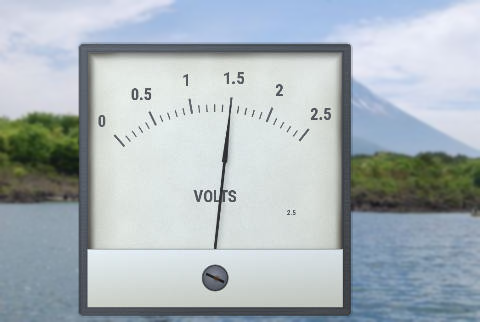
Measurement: 1.5 V
